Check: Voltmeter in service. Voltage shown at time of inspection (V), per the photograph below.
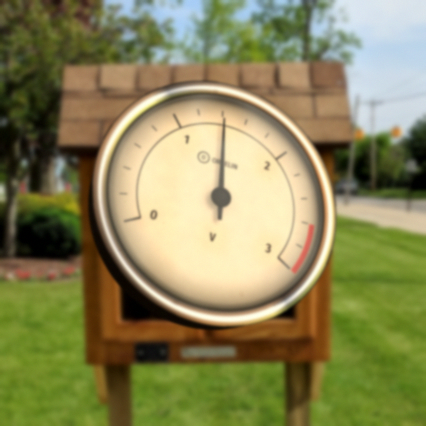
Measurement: 1.4 V
